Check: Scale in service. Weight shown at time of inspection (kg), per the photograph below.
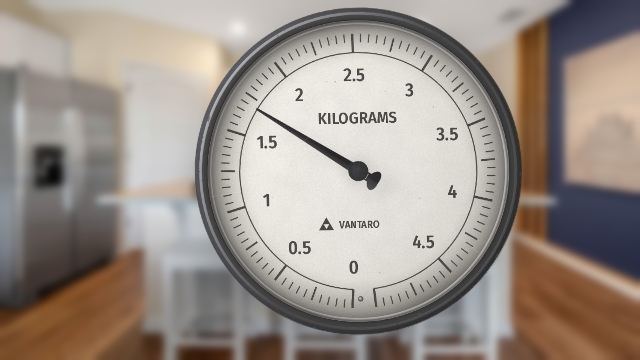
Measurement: 1.7 kg
